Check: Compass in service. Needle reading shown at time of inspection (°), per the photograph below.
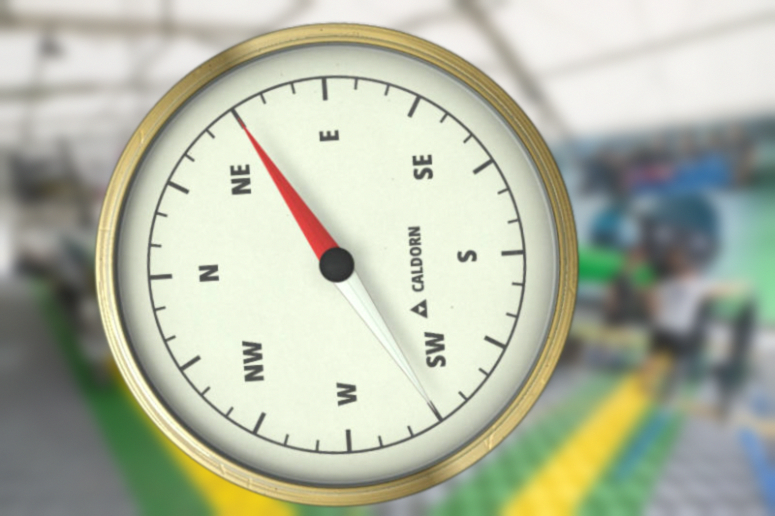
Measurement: 60 °
